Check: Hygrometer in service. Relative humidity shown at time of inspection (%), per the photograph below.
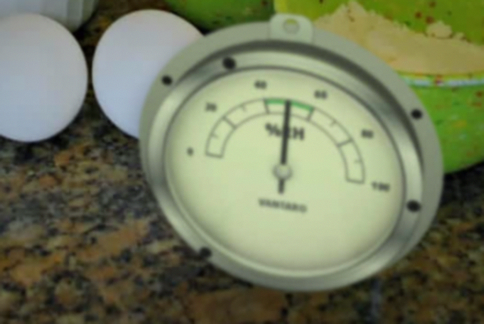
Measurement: 50 %
